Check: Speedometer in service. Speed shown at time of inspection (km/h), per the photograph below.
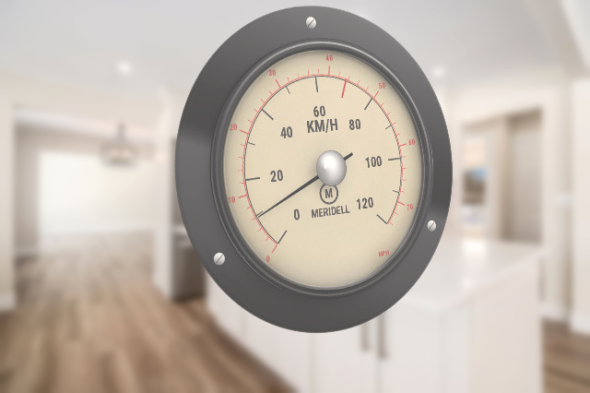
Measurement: 10 km/h
